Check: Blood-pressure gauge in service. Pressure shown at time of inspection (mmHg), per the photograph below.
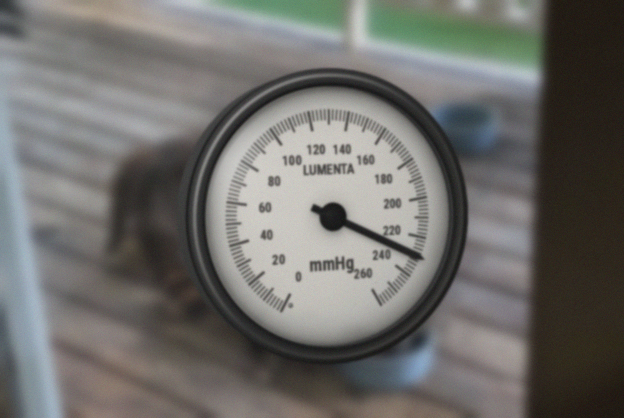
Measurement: 230 mmHg
